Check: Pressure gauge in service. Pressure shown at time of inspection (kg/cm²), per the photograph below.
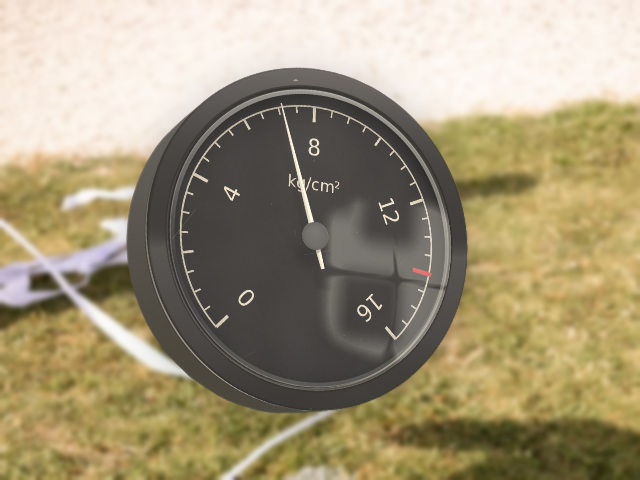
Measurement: 7 kg/cm²
